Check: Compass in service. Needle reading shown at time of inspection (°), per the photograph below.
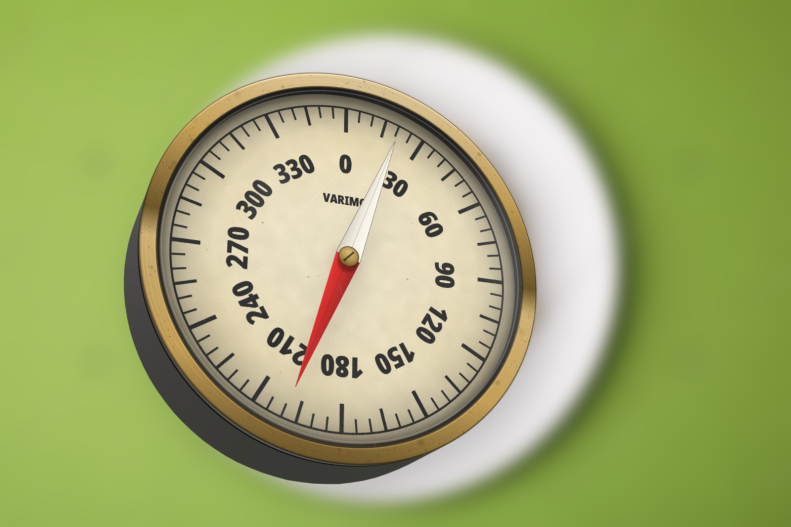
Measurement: 200 °
